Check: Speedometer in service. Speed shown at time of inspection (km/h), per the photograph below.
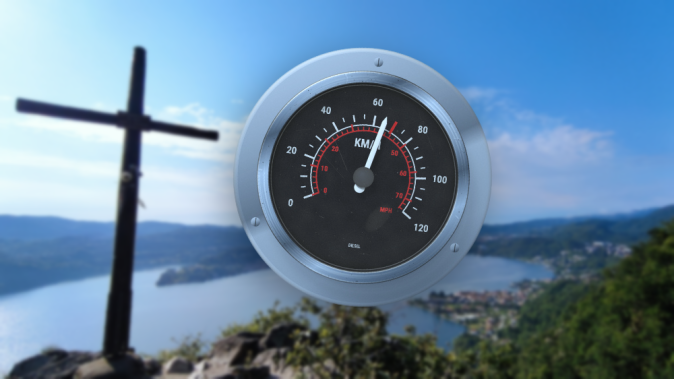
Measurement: 65 km/h
